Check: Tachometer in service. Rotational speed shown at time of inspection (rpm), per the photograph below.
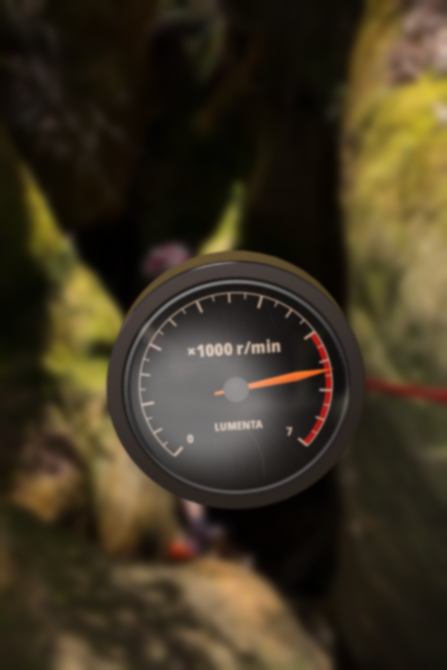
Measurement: 5625 rpm
